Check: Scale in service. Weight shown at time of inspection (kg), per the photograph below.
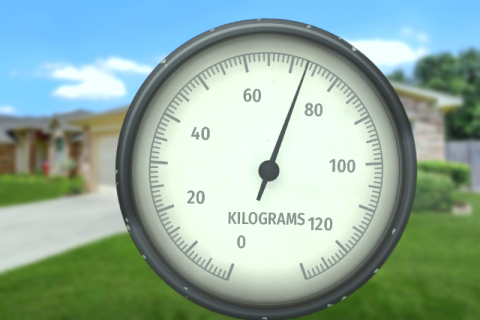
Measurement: 73 kg
